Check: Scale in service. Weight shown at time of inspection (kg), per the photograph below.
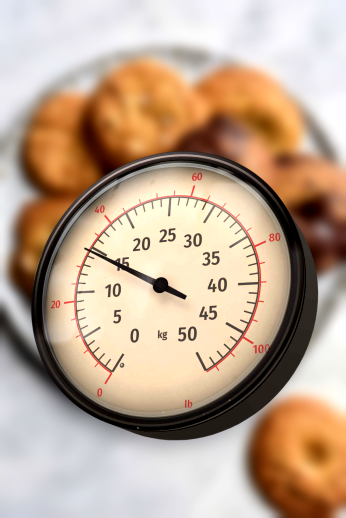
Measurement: 14.5 kg
